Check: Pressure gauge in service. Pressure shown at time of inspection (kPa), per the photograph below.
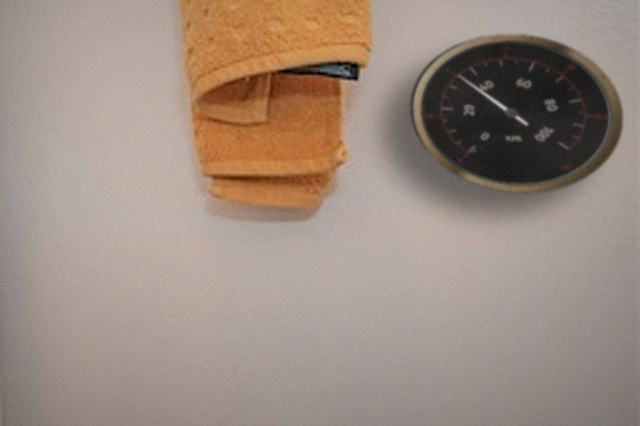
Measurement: 35 kPa
